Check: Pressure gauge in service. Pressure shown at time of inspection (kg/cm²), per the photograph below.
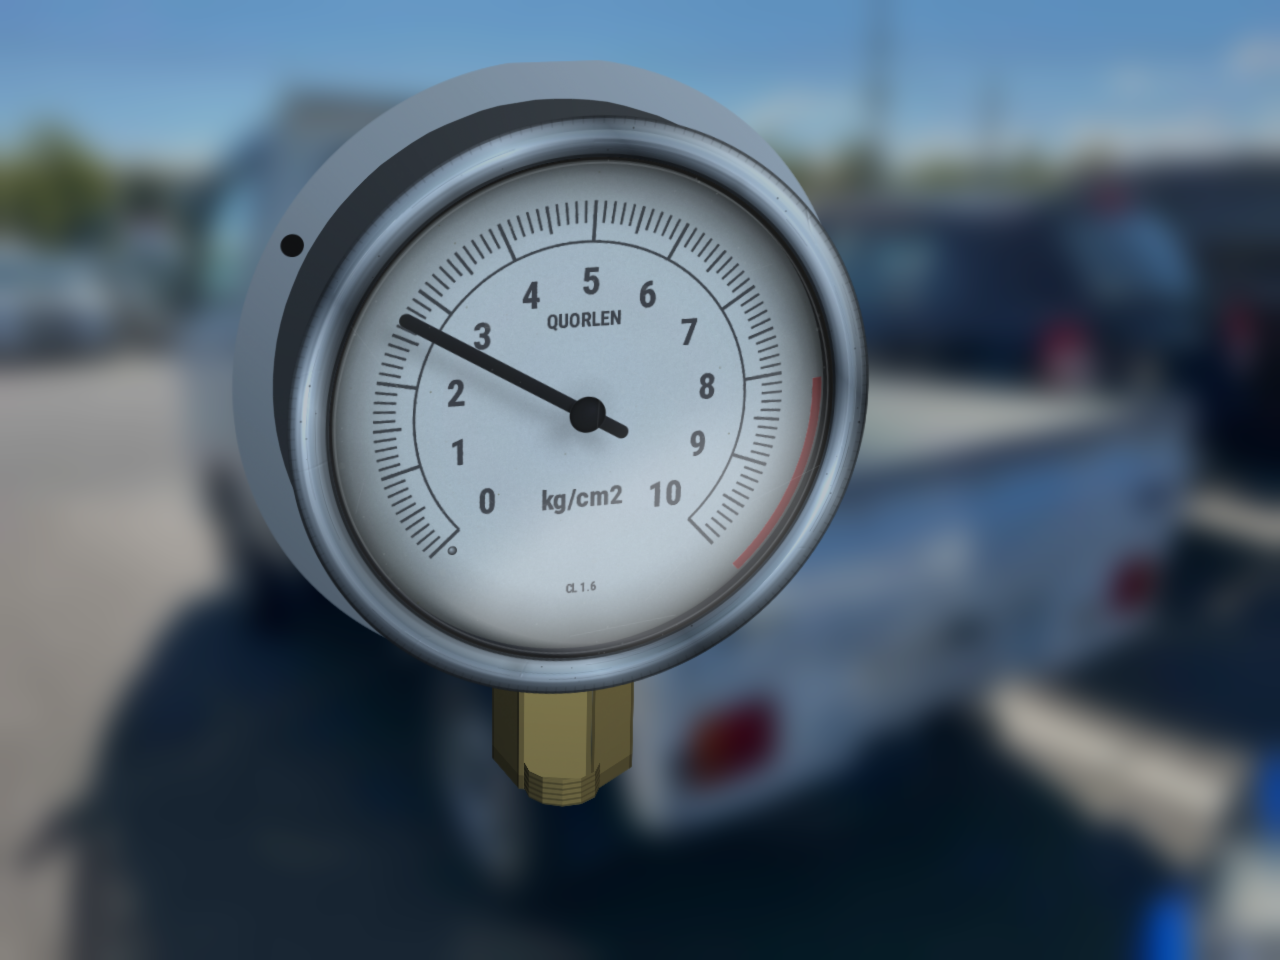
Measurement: 2.7 kg/cm²
